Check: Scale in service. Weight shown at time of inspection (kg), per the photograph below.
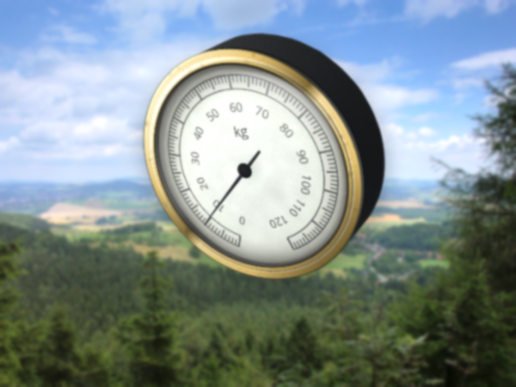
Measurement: 10 kg
